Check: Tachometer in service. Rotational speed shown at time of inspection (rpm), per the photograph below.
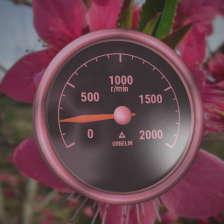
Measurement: 200 rpm
